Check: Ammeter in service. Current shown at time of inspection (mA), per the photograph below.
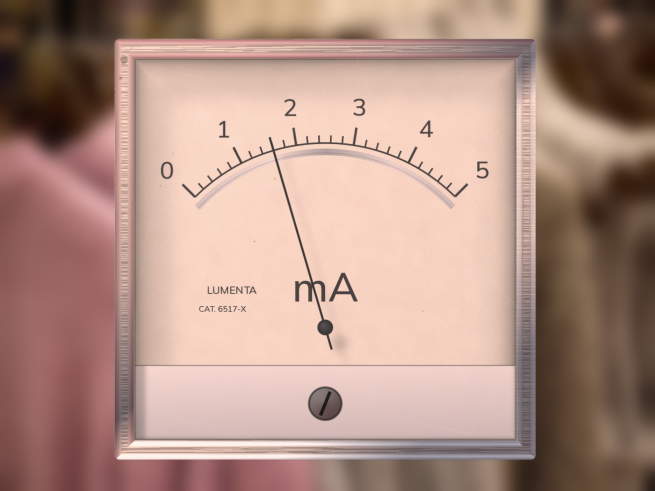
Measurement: 1.6 mA
